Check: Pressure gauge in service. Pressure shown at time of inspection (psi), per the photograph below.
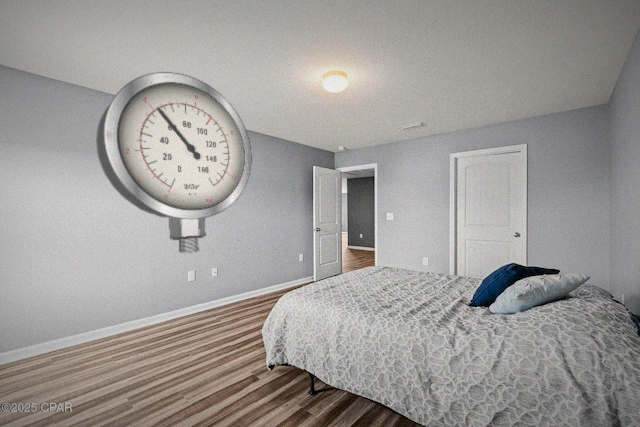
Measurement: 60 psi
